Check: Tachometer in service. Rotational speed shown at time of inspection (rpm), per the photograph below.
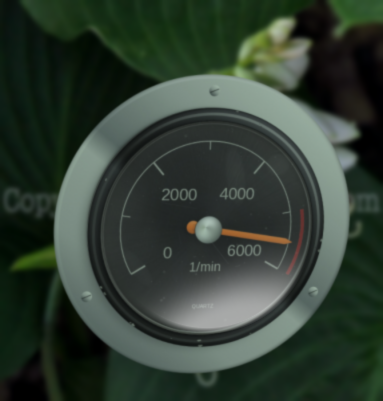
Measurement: 5500 rpm
